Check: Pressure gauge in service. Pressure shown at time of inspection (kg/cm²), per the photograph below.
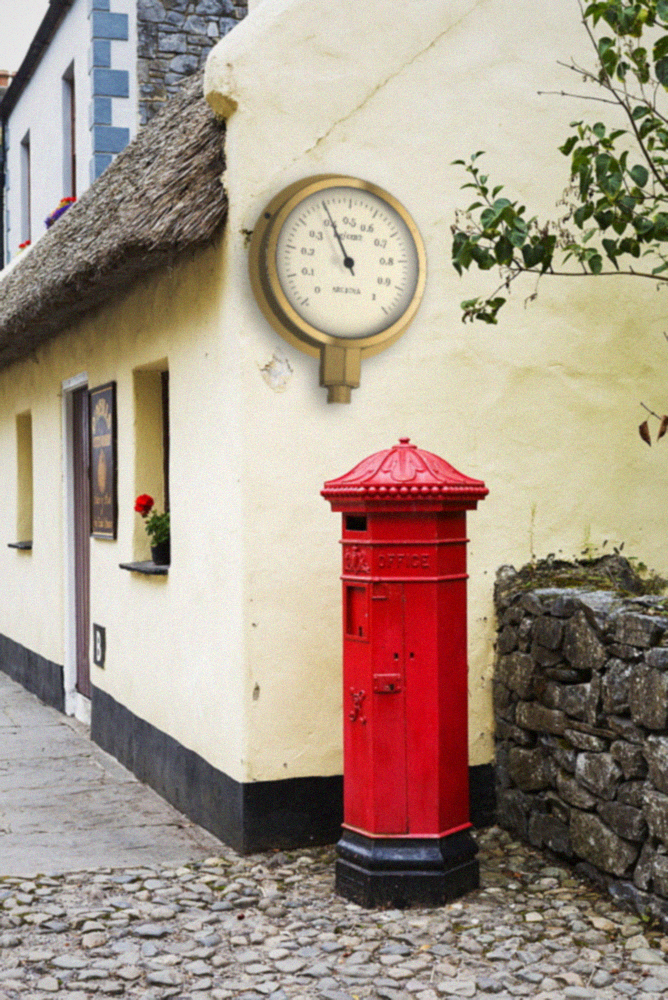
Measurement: 0.4 kg/cm²
